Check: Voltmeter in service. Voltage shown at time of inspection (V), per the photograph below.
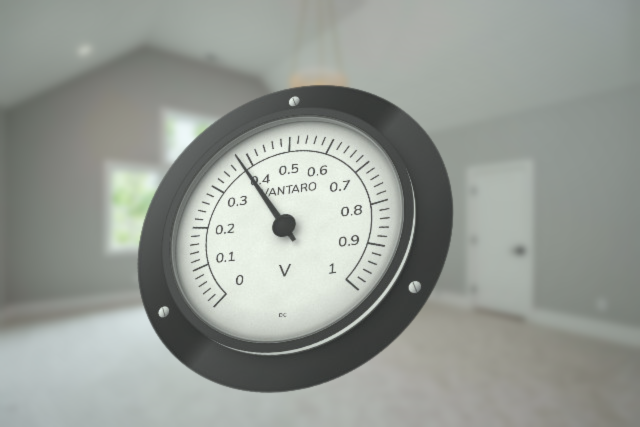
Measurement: 0.38 V
